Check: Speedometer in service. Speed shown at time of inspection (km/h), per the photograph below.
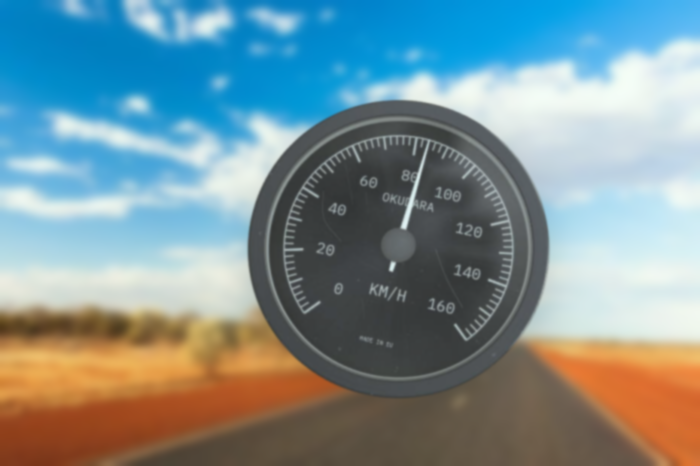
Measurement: 84 km/h
